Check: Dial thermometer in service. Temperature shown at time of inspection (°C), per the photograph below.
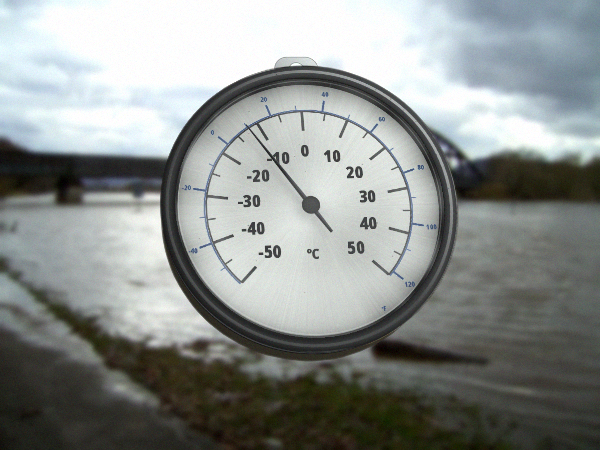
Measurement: -12.5 °C
